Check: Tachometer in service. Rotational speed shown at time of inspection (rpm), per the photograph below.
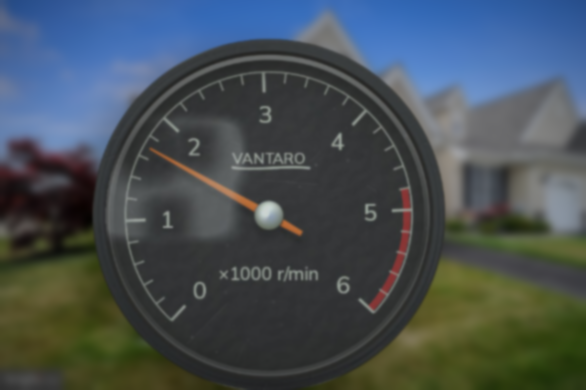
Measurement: 1700 rpm
